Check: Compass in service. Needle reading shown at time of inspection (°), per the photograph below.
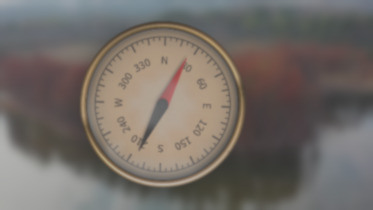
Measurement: 25 °
